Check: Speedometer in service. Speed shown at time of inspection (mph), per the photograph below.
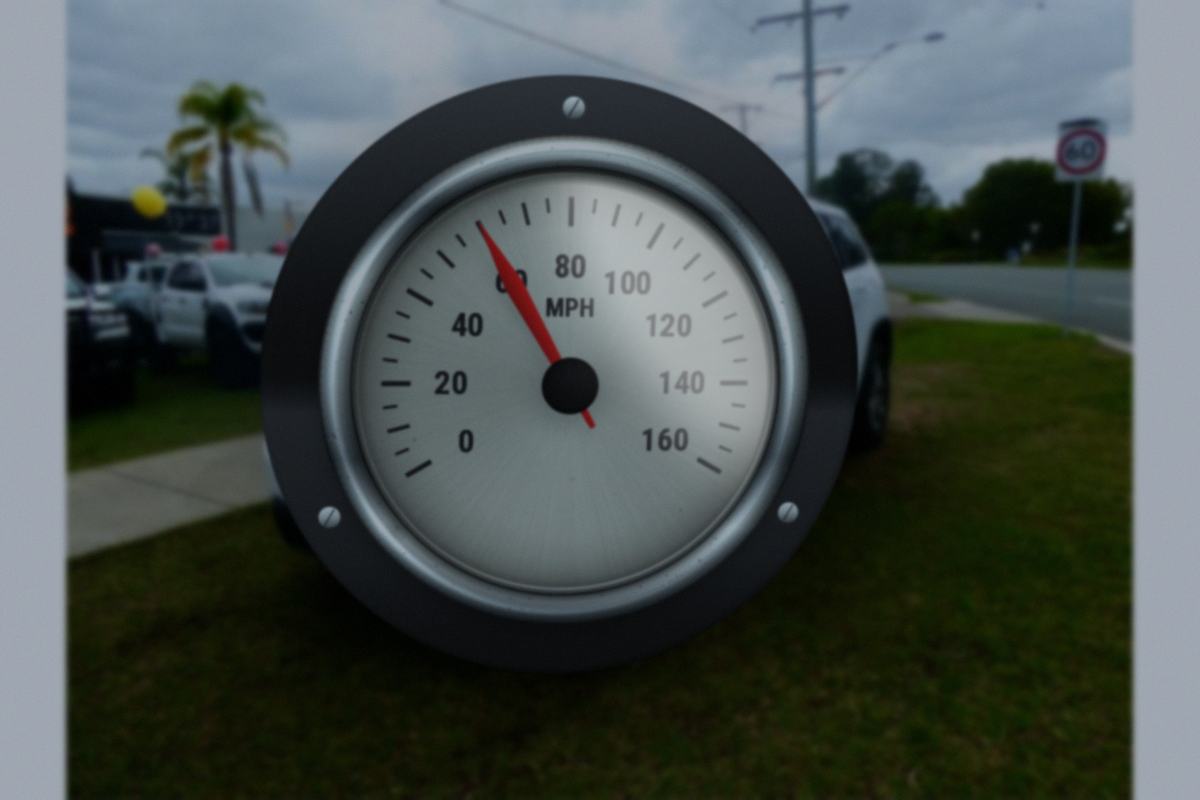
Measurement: 60 mph
